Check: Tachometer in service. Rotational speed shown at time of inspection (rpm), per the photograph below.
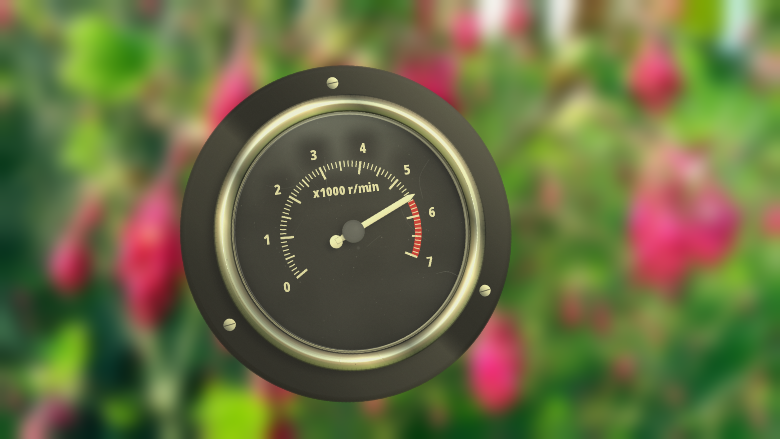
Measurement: 5500 rpm
